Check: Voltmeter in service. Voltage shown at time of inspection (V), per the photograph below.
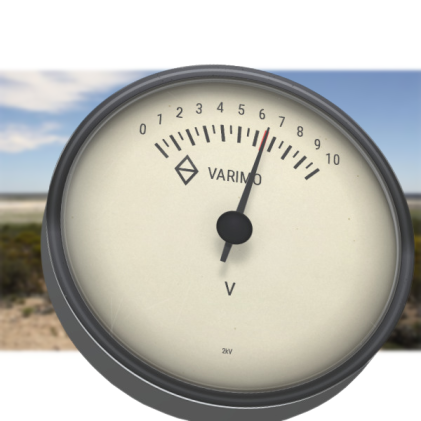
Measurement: 6.5 V
